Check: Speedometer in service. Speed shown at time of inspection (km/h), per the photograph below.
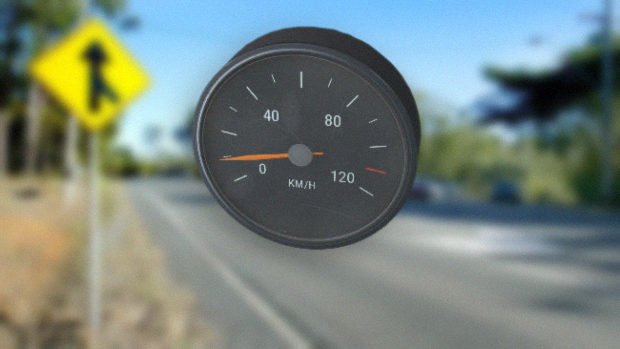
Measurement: 10 km/h
